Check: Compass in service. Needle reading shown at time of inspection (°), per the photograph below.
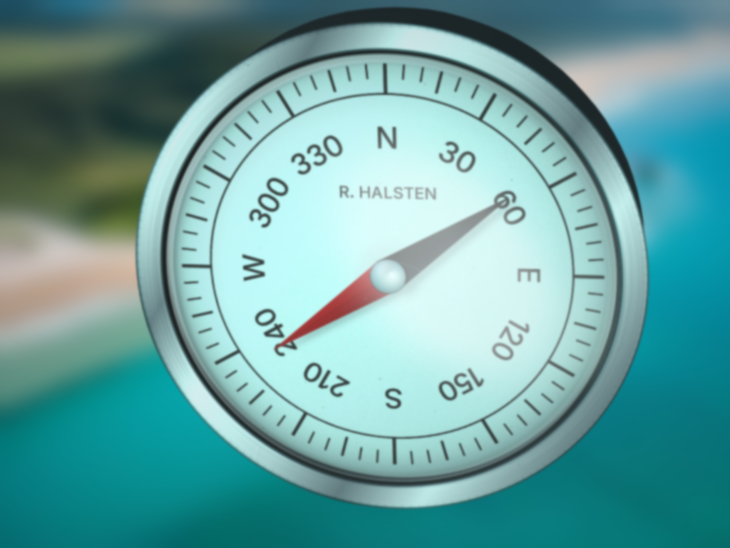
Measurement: 235 °
